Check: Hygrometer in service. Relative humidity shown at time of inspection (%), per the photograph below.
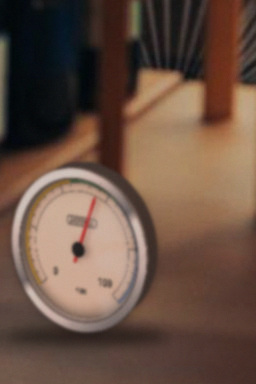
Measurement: 56 %
